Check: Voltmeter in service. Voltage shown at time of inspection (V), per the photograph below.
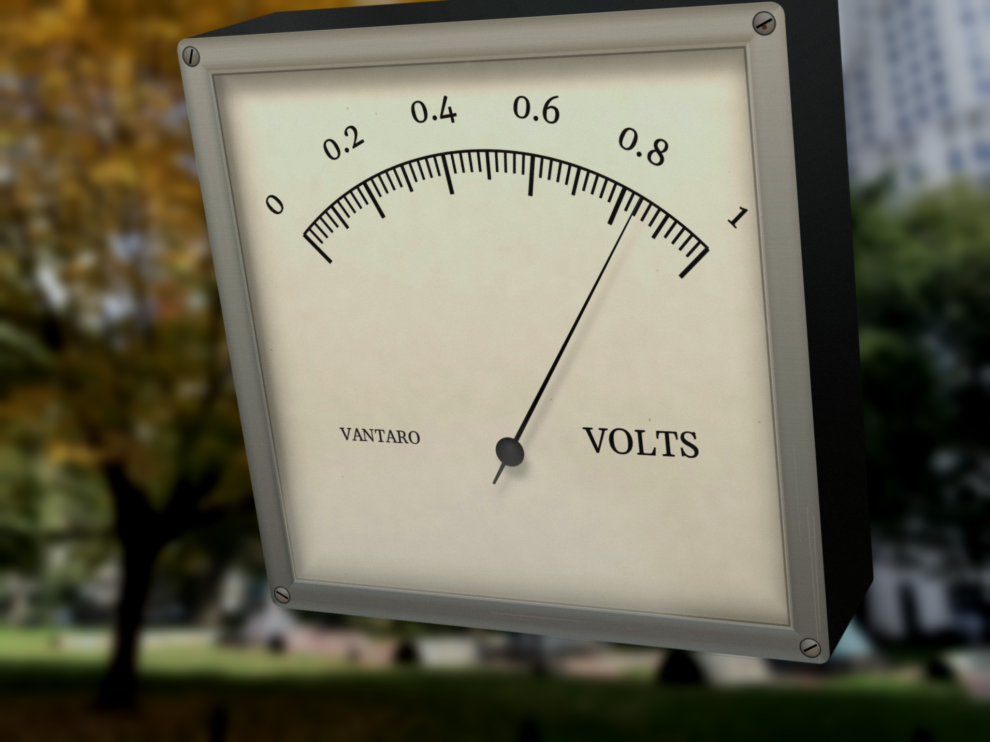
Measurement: 0.84 V
